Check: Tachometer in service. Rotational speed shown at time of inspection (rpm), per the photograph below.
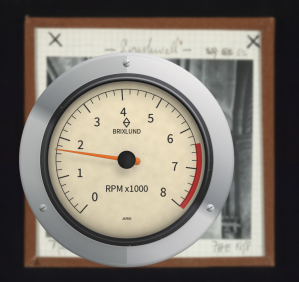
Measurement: 1700 rpm
